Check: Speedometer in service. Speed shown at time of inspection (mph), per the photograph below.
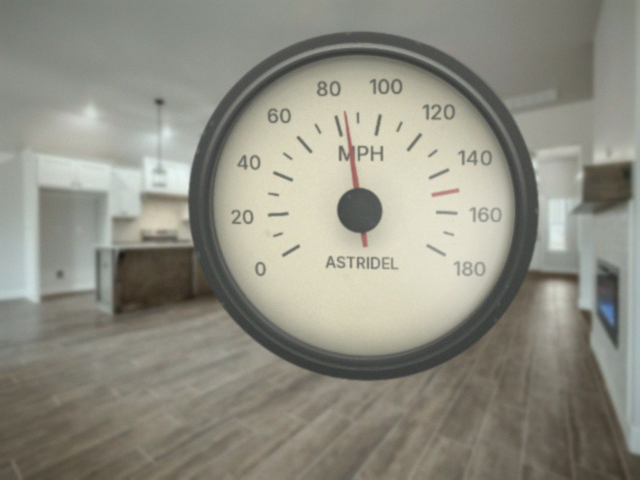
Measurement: 85 mph
